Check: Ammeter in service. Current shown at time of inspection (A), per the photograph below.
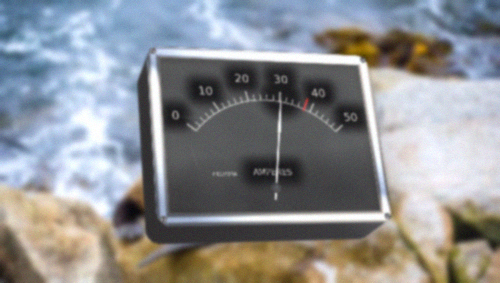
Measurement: 30 A
